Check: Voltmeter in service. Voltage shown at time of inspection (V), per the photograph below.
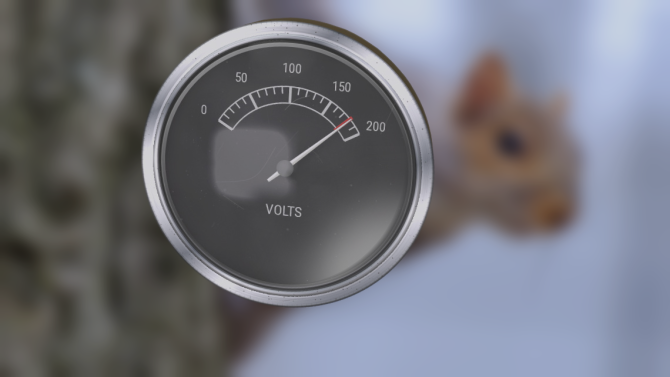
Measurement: 180 V
